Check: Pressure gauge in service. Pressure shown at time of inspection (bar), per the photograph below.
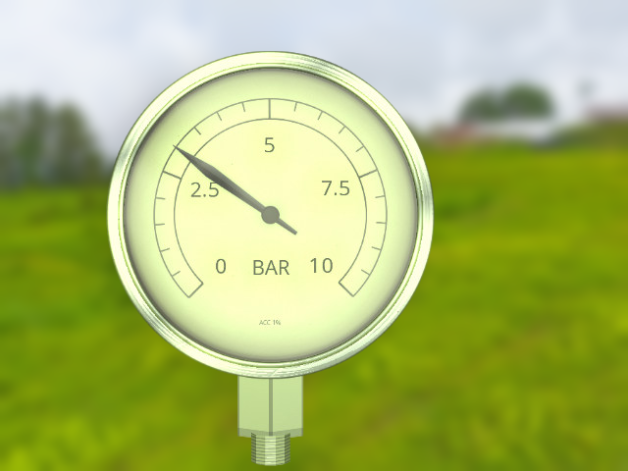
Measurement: 3 bar
